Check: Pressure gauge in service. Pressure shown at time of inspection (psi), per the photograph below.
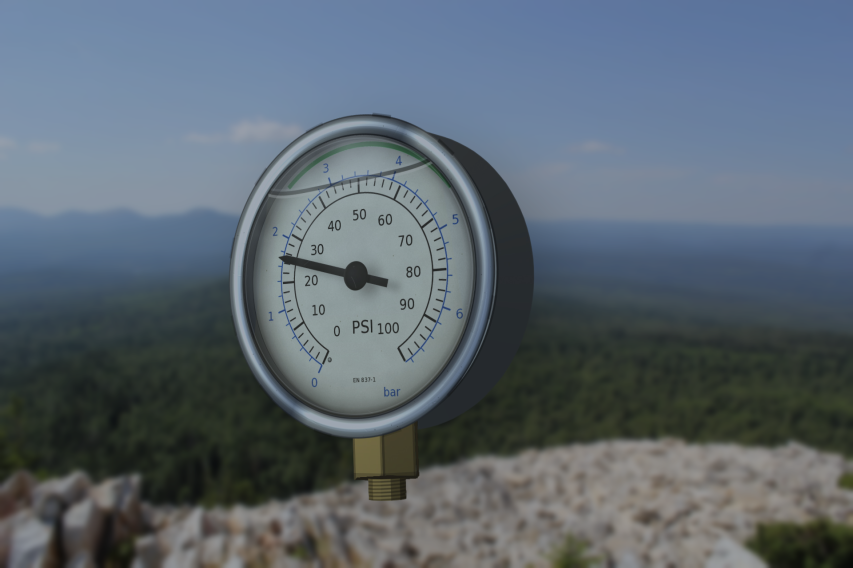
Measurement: 25 psi
